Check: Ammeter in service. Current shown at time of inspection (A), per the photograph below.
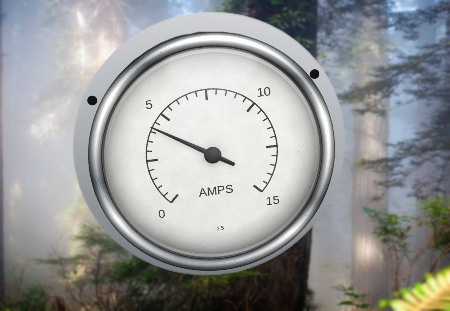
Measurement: 4.25 A
